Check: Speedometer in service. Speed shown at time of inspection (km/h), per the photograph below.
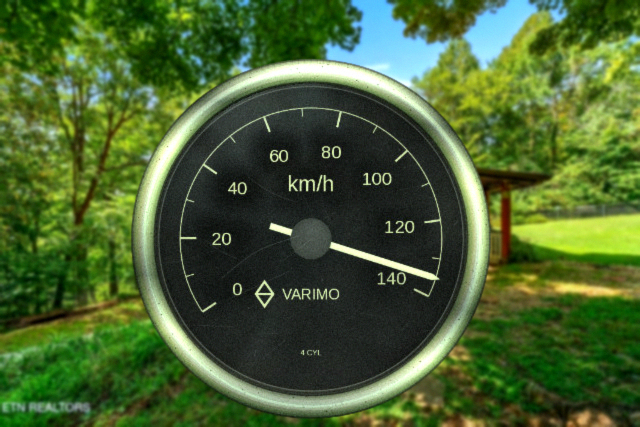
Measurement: 135 km/h
